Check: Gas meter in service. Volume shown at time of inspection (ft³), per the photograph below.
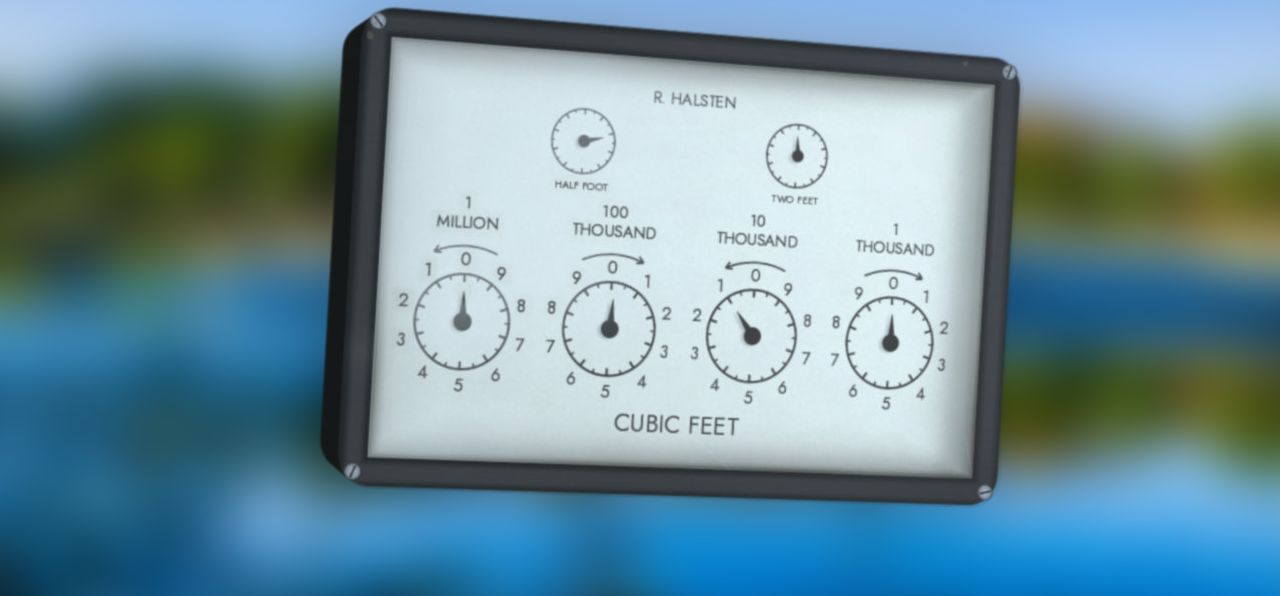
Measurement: 1000 ft³
